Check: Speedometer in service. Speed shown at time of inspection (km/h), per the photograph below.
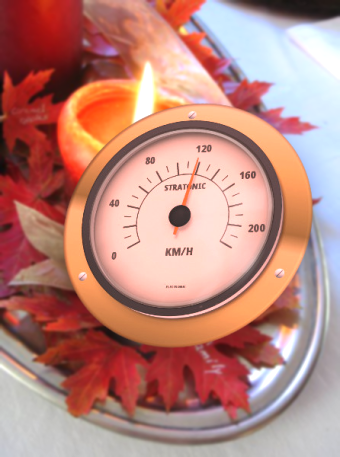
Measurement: 120 km/h
